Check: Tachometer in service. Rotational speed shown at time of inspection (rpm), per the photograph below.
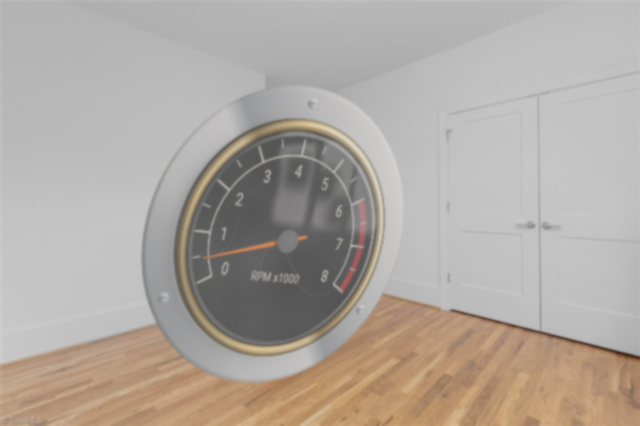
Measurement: 500 rpm
